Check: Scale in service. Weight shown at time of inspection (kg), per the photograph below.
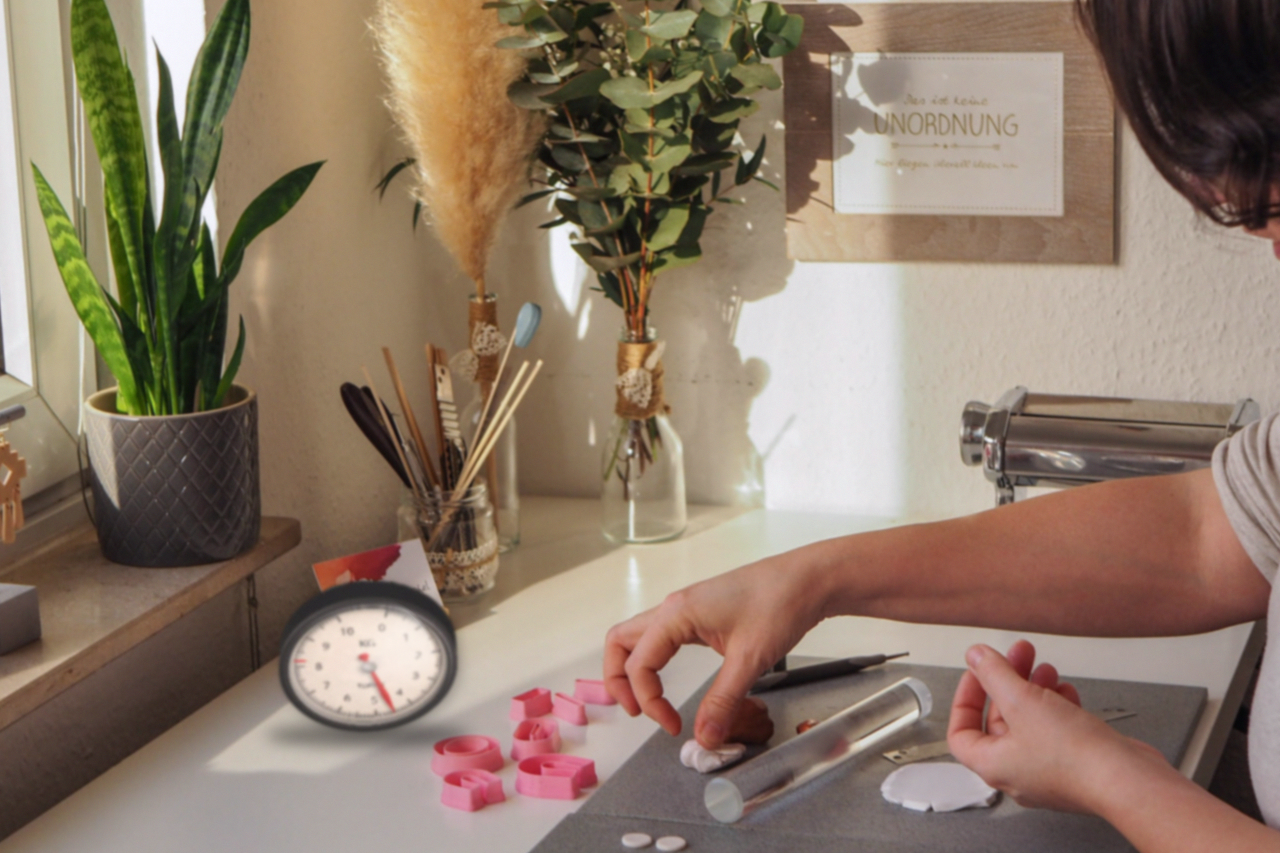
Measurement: 4.5 kg
